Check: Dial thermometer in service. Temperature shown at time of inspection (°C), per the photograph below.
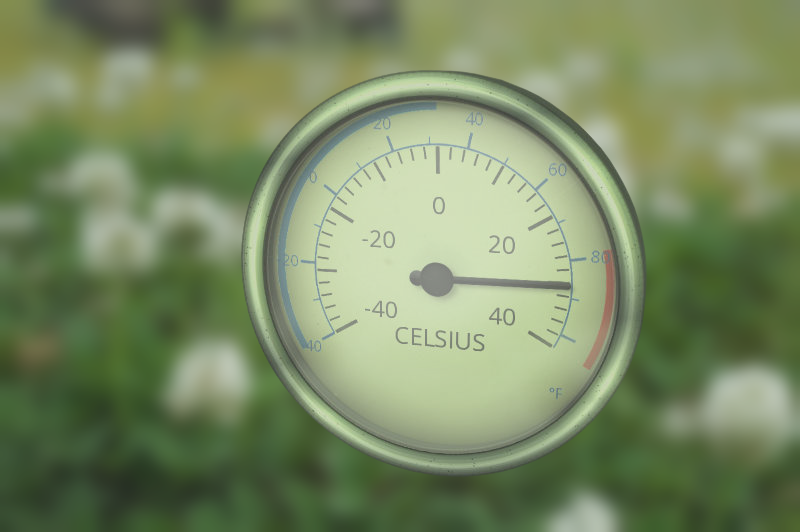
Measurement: 30 °C
